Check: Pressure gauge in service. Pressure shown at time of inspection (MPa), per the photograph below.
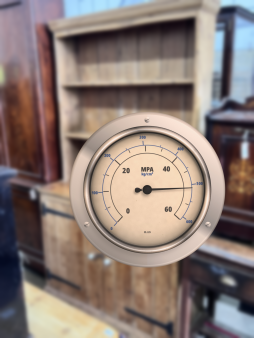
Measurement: 50 MPa
